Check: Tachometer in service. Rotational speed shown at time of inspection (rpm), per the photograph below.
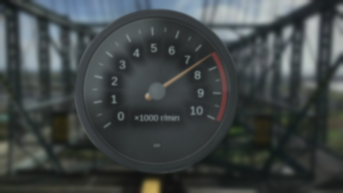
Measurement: 7500 rpm
